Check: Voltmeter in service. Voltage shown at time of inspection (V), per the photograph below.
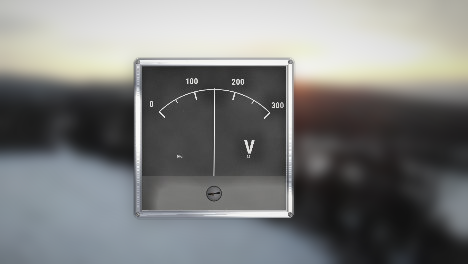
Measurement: 150 V
